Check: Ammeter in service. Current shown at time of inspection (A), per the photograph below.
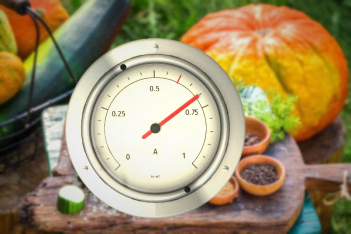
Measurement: 0.7 A
